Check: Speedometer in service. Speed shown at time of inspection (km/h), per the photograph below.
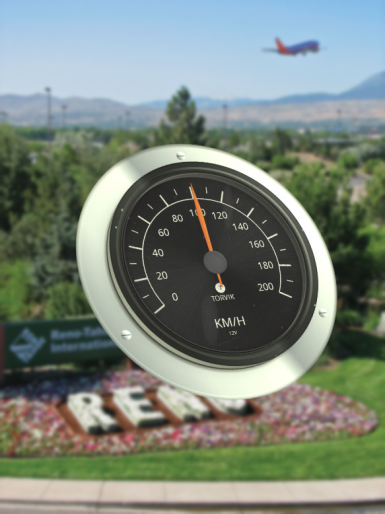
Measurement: 100 km/h
